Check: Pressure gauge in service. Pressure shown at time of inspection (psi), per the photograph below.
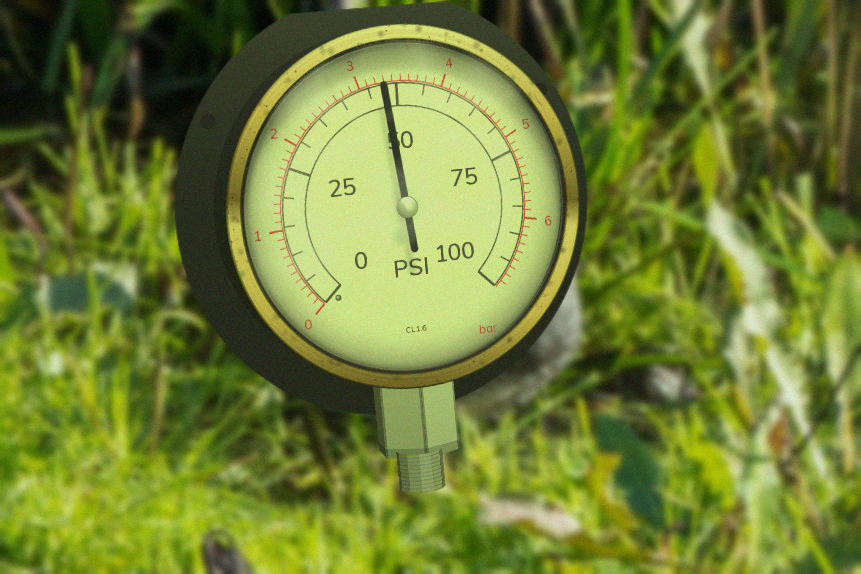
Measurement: 47.5 psi
